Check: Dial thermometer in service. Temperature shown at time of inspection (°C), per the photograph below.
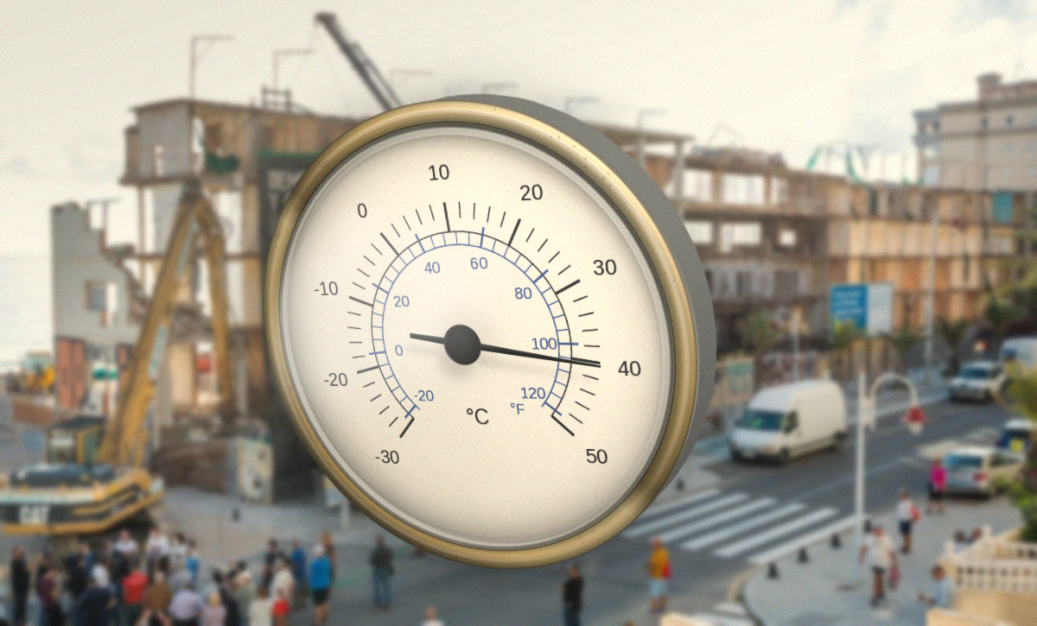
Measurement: 40 °C
